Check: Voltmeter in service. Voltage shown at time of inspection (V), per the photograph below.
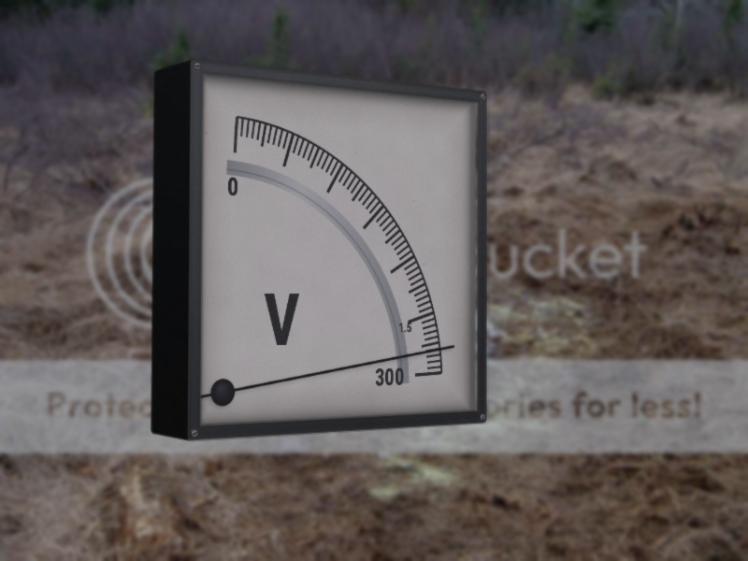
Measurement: 280 V
